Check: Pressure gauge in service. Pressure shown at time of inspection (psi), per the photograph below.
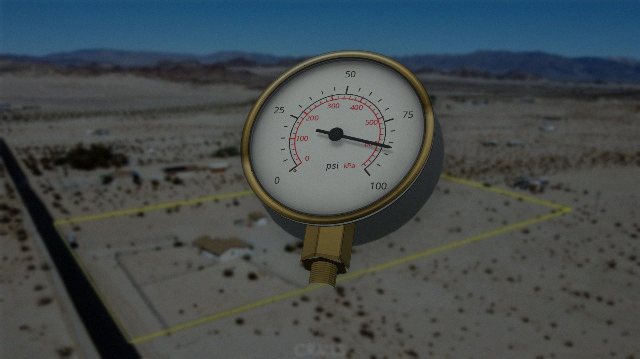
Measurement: 87.5 psi
